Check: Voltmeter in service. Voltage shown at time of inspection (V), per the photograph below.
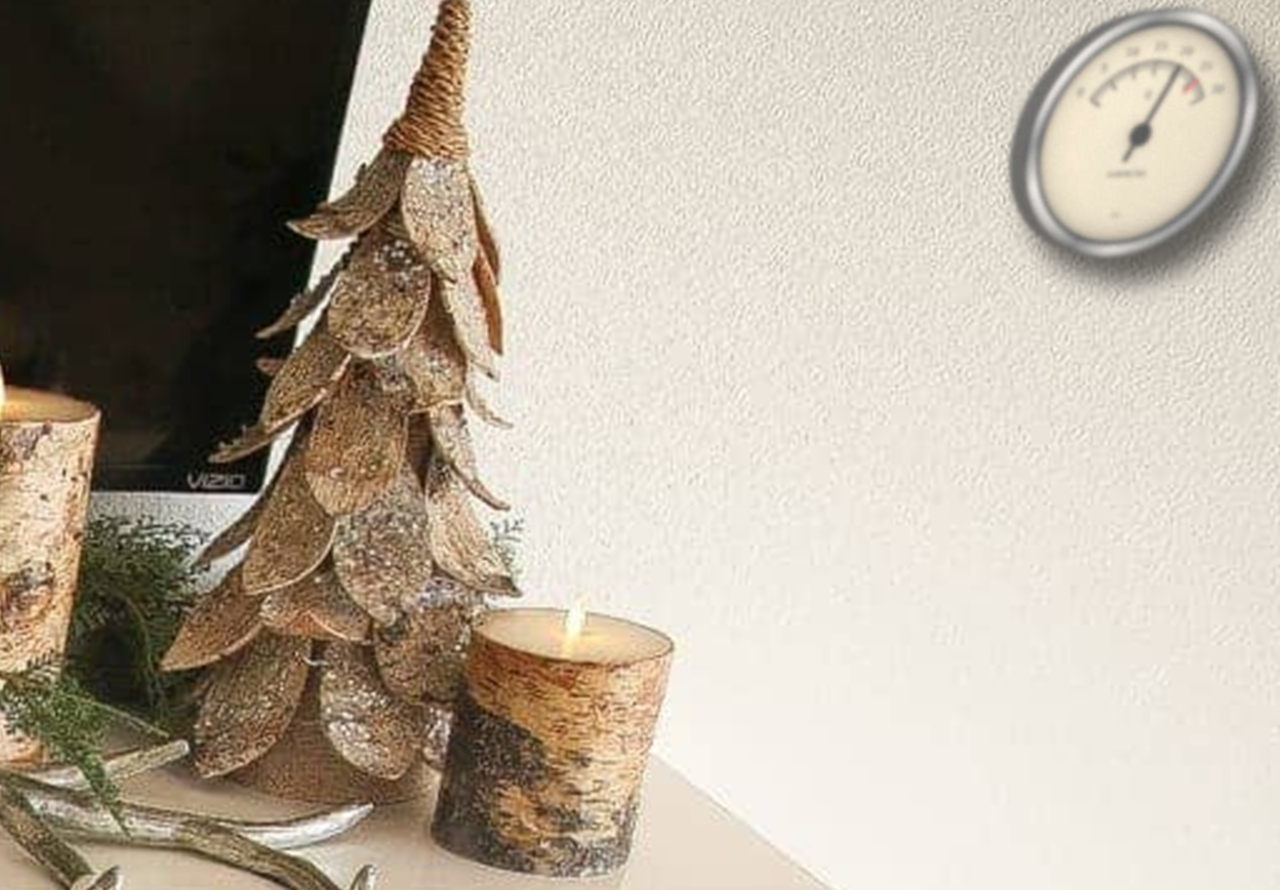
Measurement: 20 V
